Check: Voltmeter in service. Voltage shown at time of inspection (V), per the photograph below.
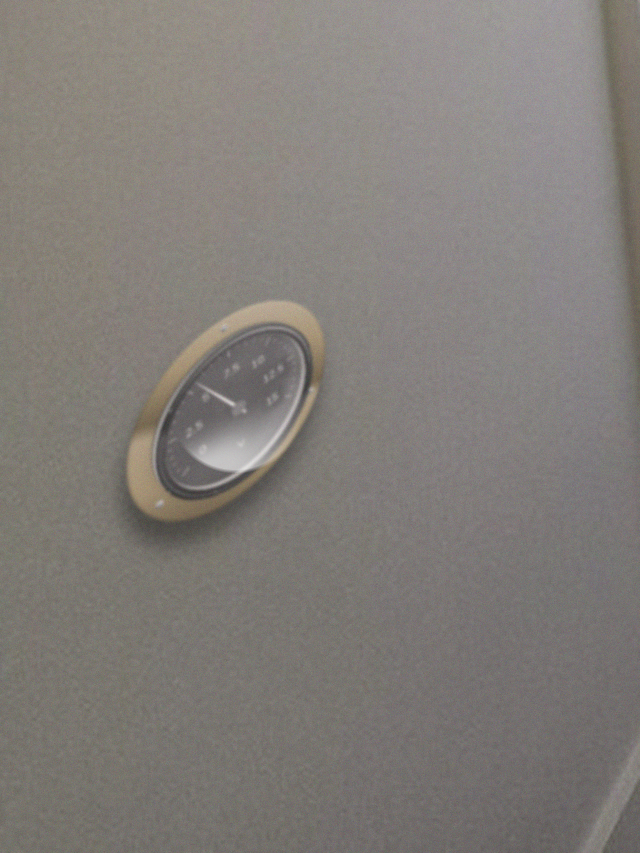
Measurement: 5.5 V
